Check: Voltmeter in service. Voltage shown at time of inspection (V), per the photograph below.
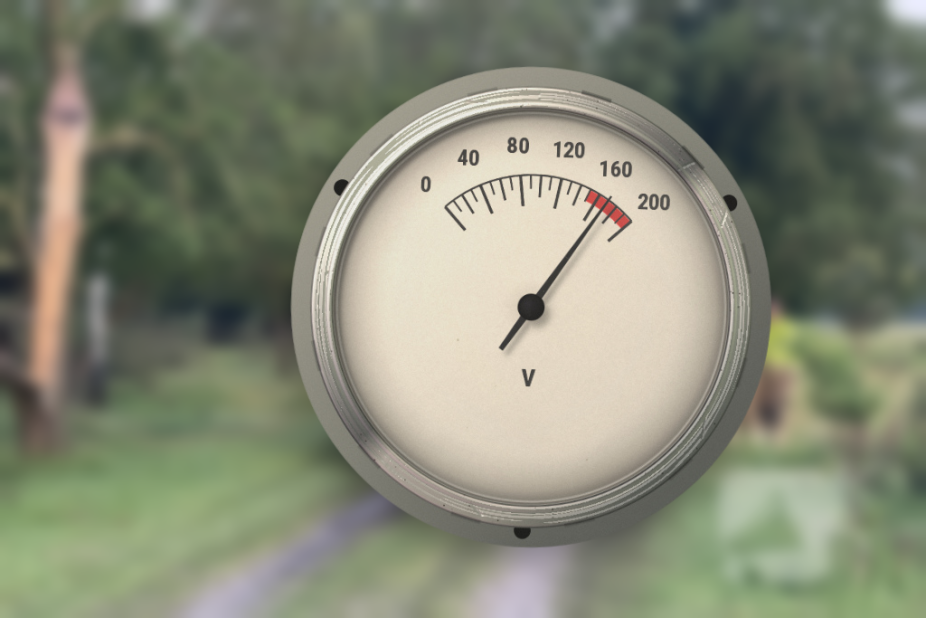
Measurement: 170 V
